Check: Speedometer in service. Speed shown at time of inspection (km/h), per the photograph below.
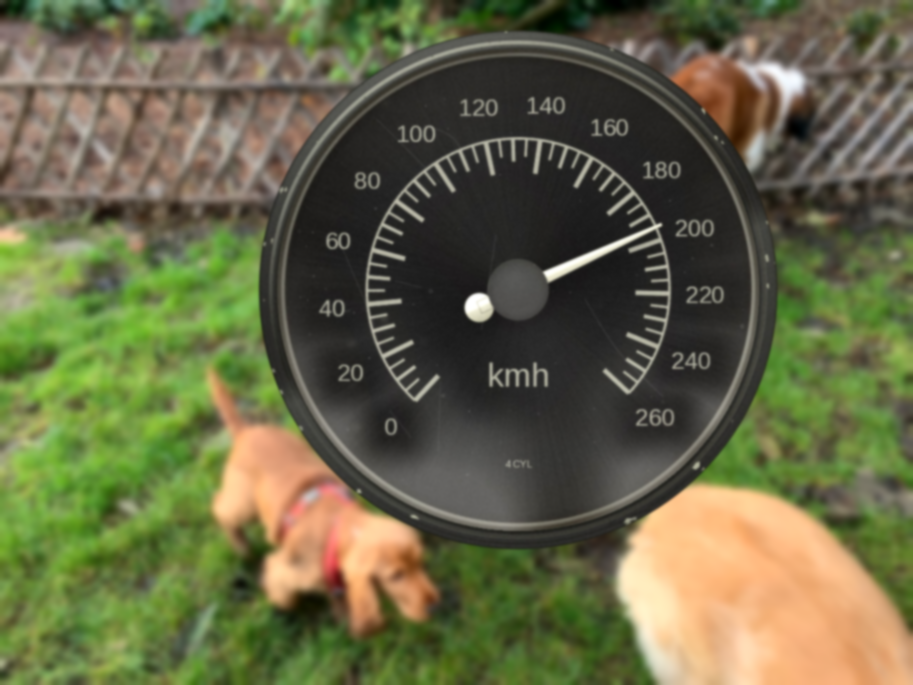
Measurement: 195 km/h
